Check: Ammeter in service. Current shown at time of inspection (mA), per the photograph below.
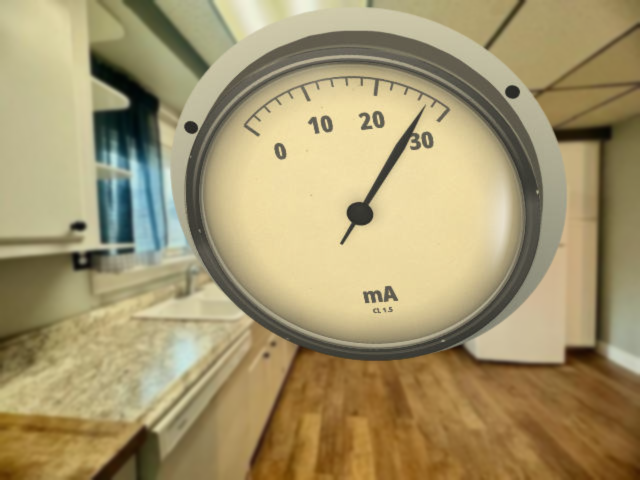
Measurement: 27 mA
